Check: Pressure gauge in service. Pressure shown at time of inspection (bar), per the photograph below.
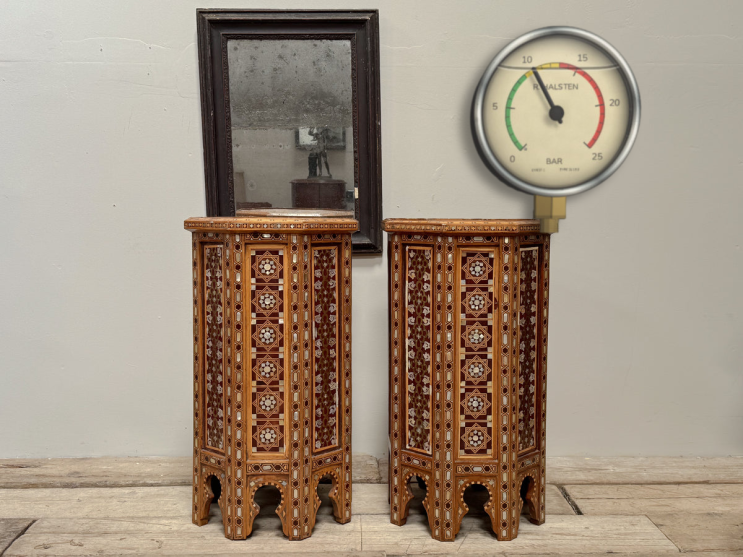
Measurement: 10 bar
